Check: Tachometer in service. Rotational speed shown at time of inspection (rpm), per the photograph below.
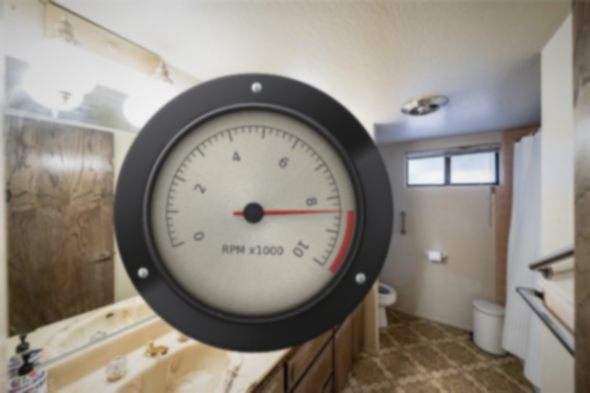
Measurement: 8400 rpm
